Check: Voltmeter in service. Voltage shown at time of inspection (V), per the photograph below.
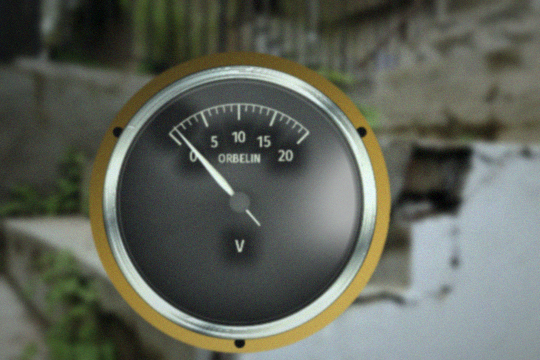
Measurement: 1 V
